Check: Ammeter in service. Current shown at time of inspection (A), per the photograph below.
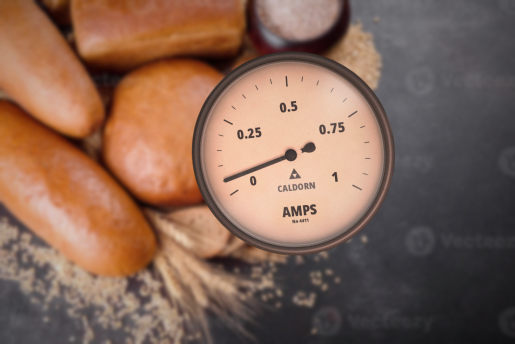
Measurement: 0.05 A
